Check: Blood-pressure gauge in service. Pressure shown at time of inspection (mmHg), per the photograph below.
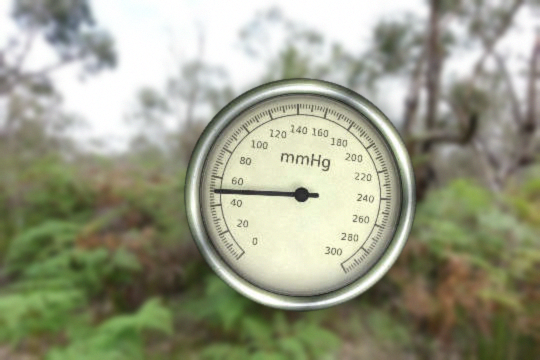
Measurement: 50 mmHg
